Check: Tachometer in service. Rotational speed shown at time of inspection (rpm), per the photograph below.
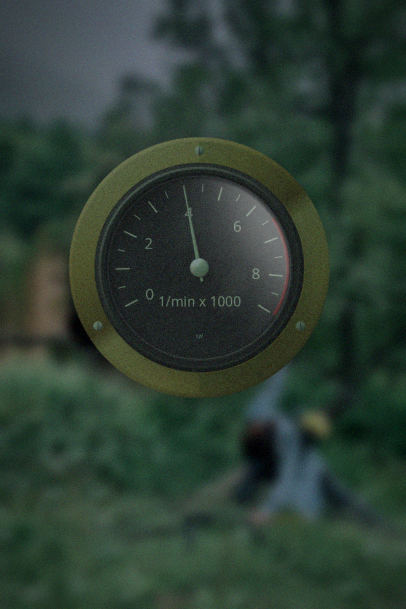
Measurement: 4000 rpm
